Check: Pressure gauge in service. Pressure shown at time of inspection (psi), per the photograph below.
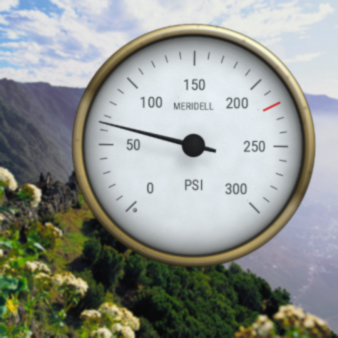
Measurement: 65 psi
